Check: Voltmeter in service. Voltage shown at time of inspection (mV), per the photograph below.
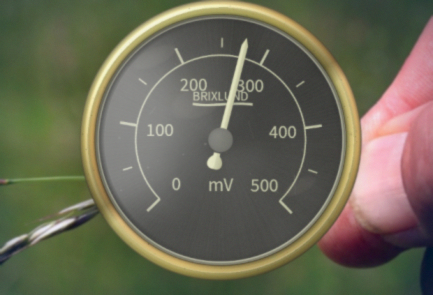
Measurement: 275 mV
